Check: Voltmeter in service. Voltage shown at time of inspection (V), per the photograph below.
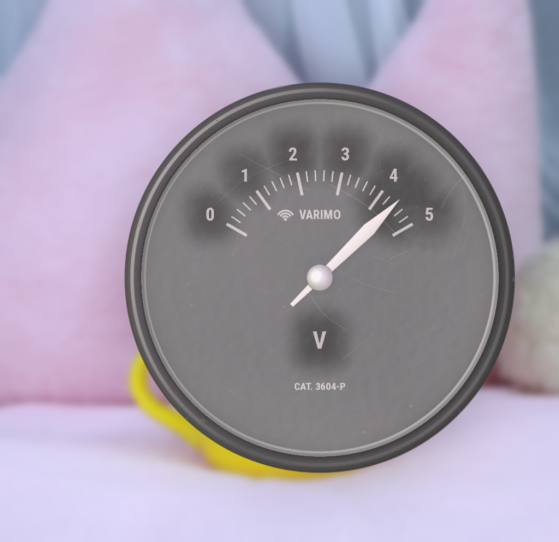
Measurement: 4.4 V
